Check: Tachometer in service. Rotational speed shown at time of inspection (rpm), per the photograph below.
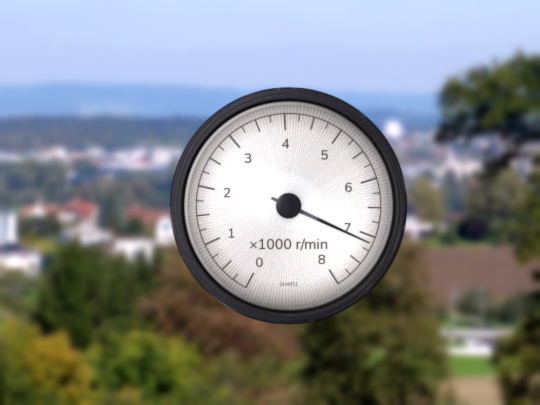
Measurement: 7125 rpm
